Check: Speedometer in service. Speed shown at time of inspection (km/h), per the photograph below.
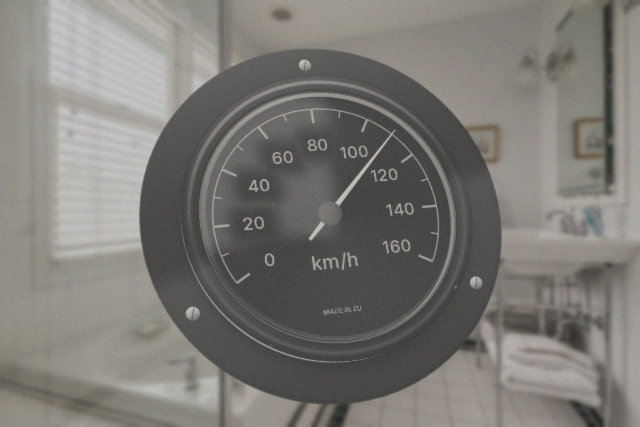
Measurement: 110 km/h
